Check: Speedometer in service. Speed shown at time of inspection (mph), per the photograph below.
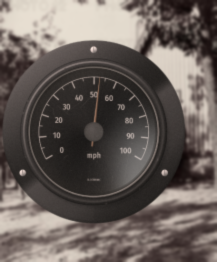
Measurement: 52.5 mph
